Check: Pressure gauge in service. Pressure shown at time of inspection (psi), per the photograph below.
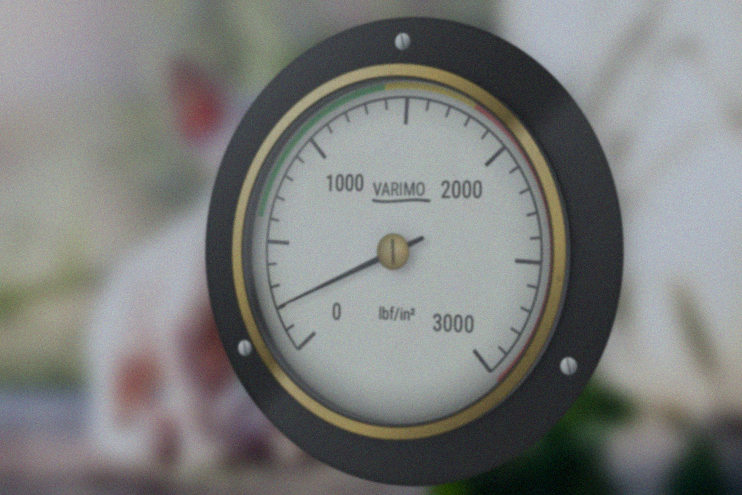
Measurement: 200 psi
